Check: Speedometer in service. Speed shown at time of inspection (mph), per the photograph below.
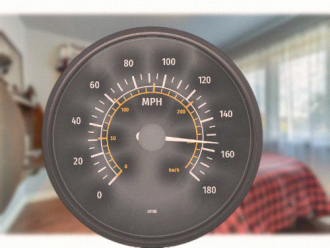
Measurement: 155 mph
